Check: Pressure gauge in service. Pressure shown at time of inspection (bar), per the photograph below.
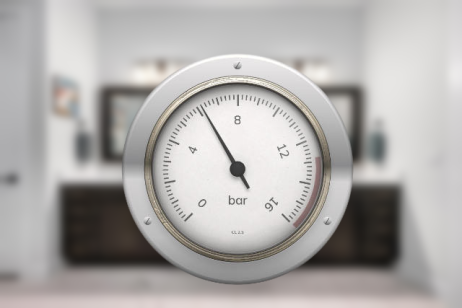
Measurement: 6.2 bar
